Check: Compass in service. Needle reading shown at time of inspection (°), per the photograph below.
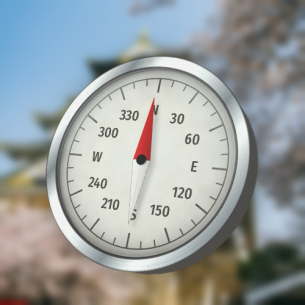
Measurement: 0 °
